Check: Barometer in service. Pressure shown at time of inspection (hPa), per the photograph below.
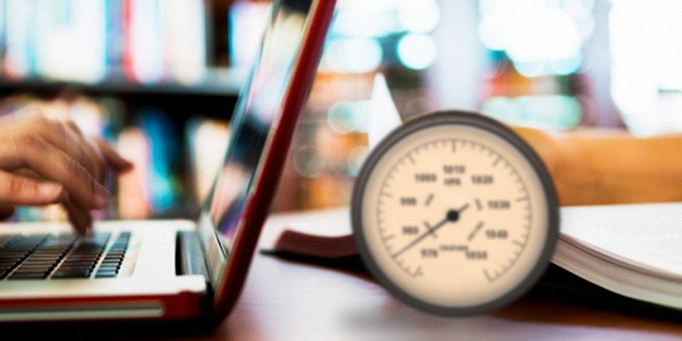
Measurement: 976 hPa
